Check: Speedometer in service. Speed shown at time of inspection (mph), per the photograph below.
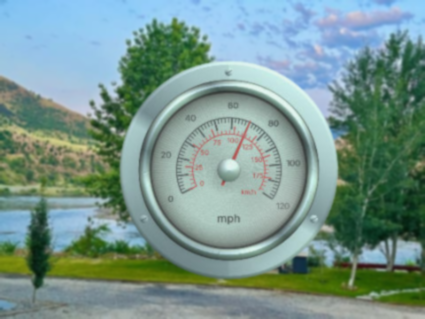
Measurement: 70 mph
